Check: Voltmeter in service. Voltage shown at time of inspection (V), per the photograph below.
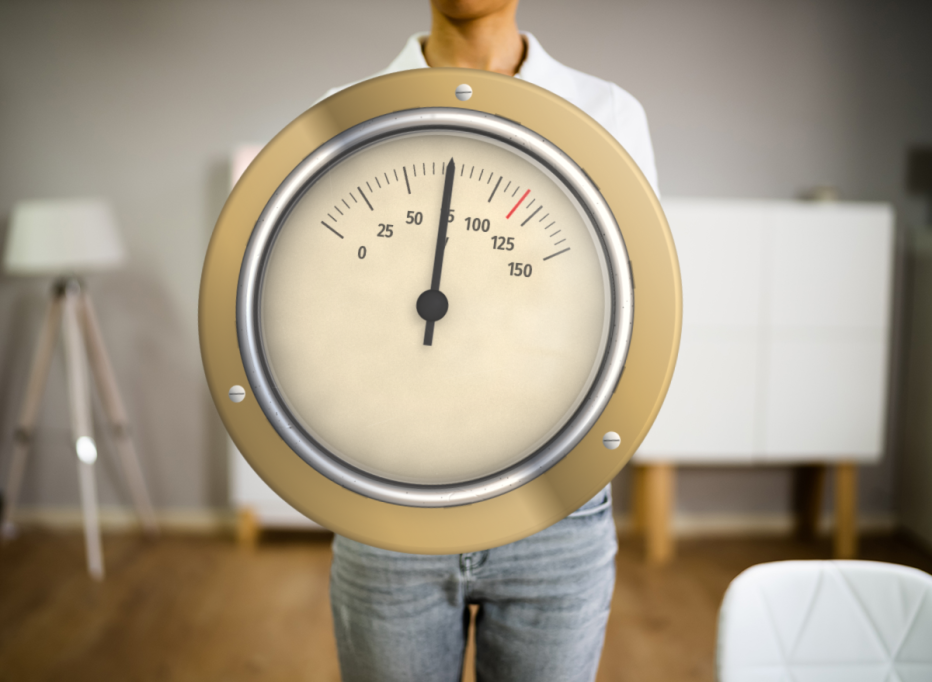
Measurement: 75 V
